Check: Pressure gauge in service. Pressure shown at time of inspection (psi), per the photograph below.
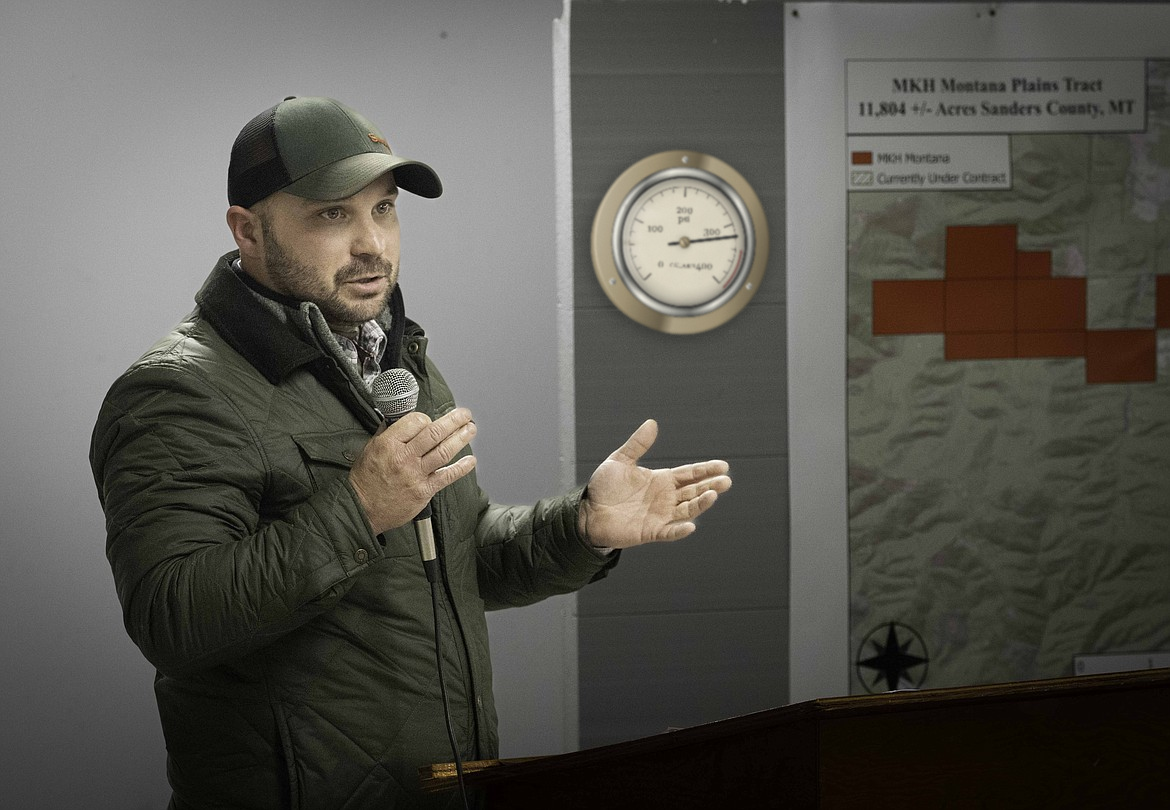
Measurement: 320 psi
